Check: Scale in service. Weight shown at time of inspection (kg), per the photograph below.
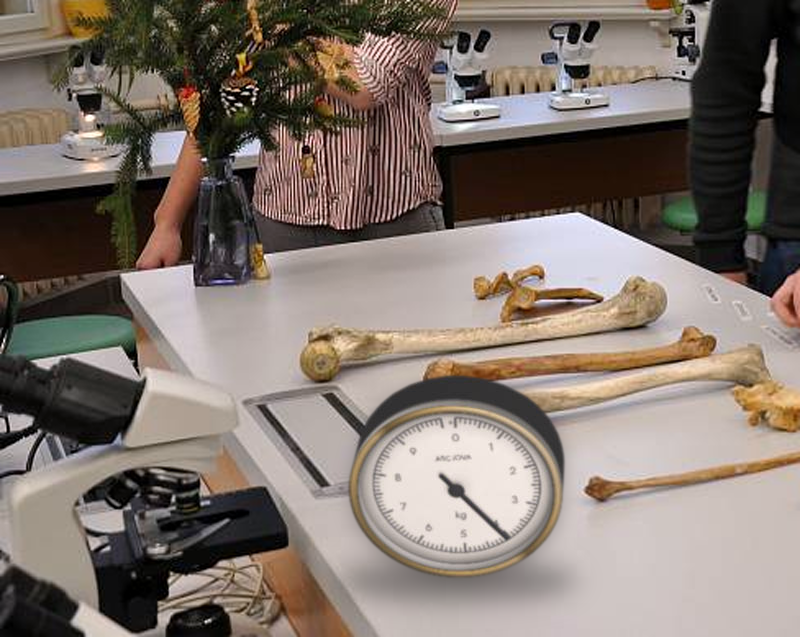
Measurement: 4 kg
